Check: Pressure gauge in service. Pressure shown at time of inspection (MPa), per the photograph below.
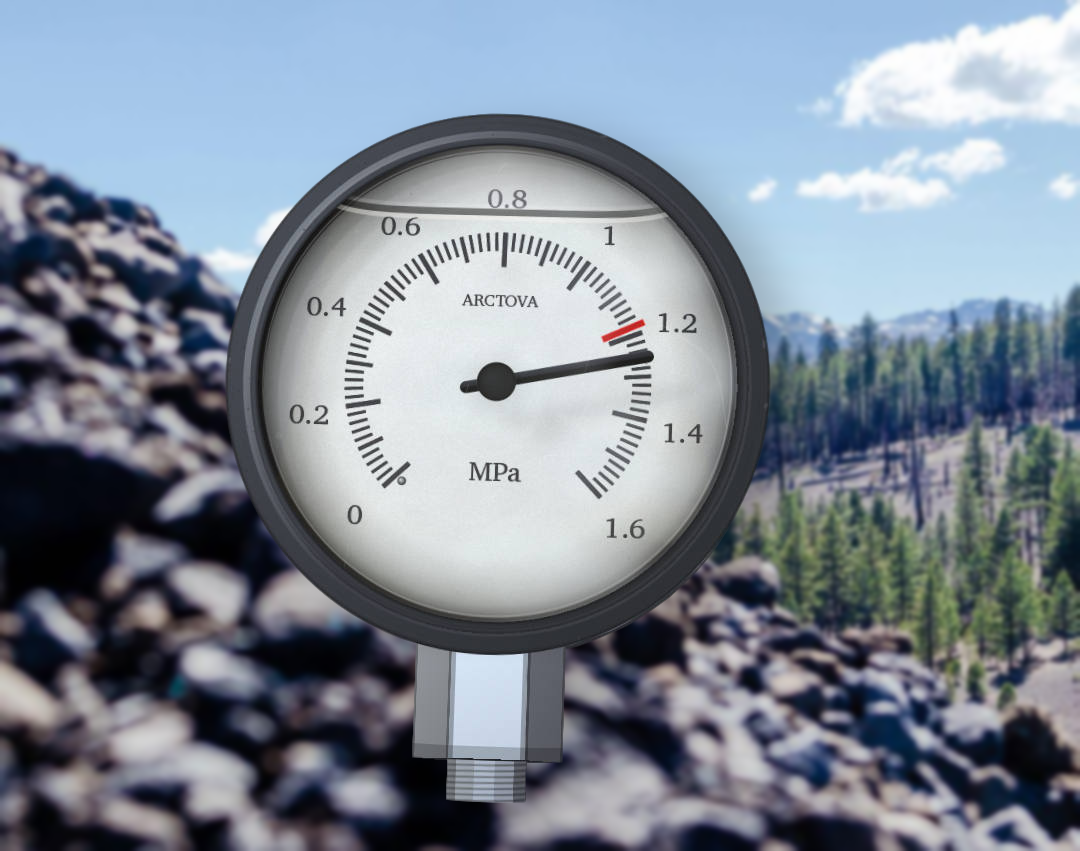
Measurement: 1.26 MPa
